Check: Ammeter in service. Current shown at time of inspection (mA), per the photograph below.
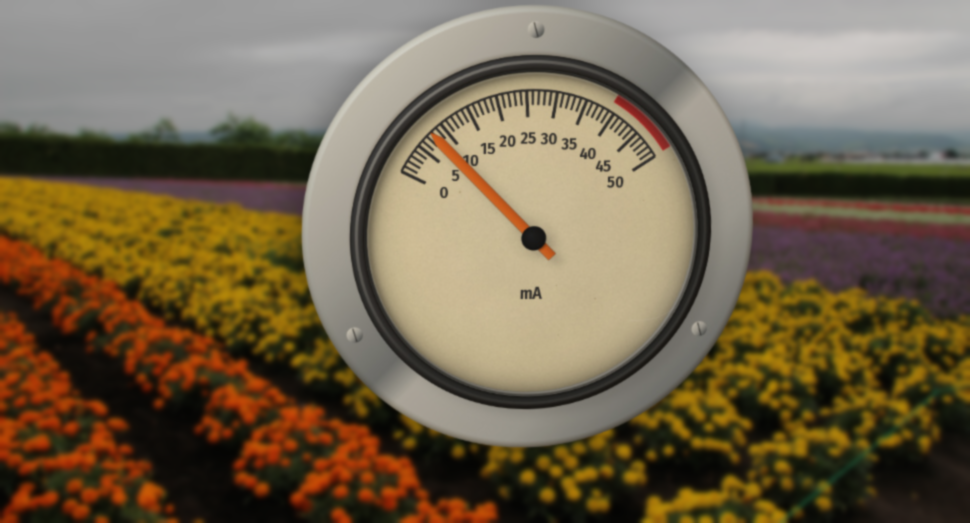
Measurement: 8 mA
